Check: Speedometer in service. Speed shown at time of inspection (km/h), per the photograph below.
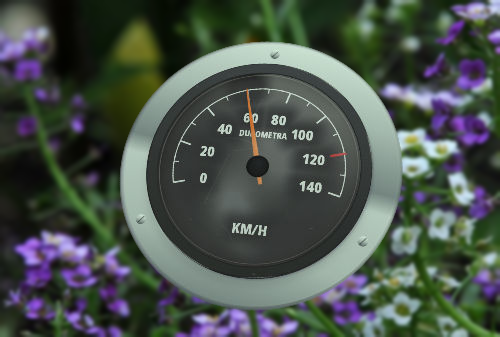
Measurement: 60 km/h
